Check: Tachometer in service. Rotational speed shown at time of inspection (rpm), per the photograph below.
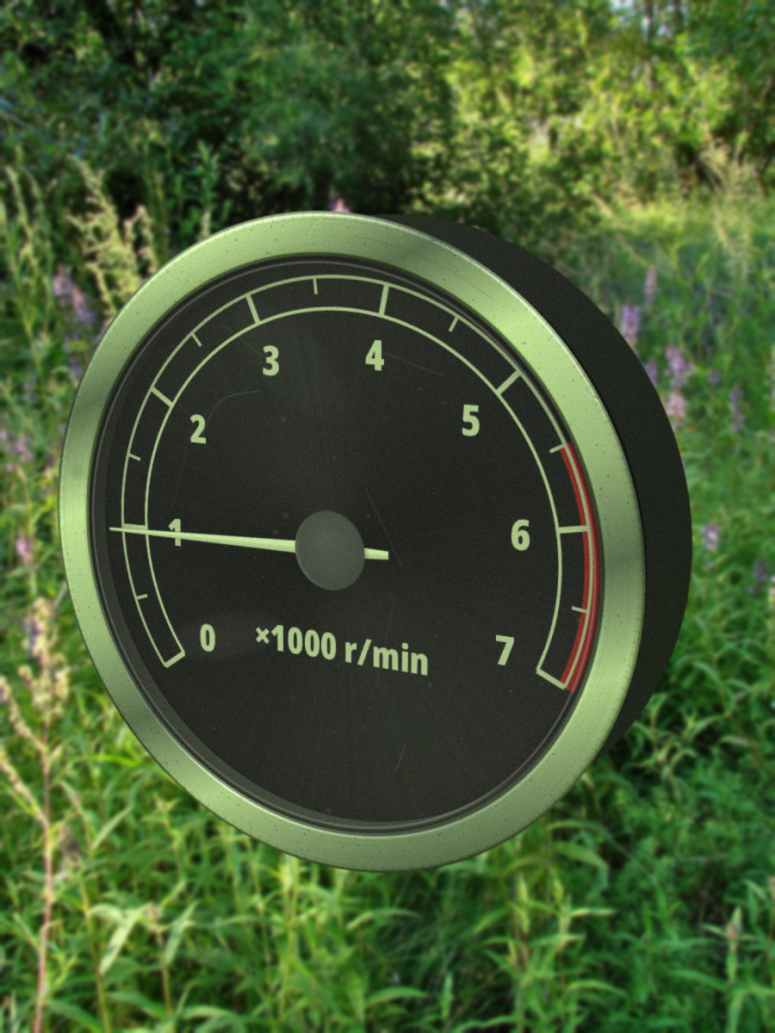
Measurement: 1000 rpm
